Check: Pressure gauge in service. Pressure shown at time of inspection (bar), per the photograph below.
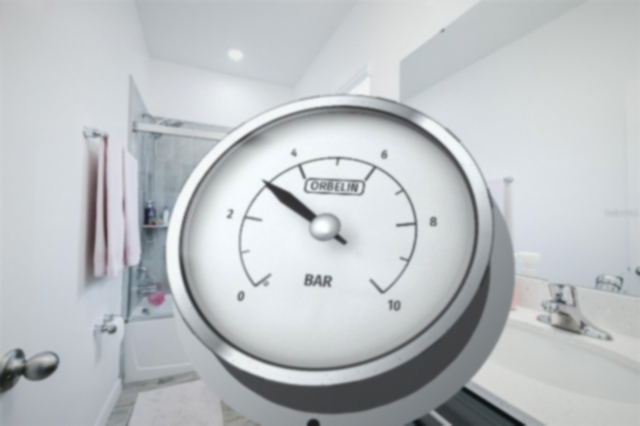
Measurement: 3 bar
